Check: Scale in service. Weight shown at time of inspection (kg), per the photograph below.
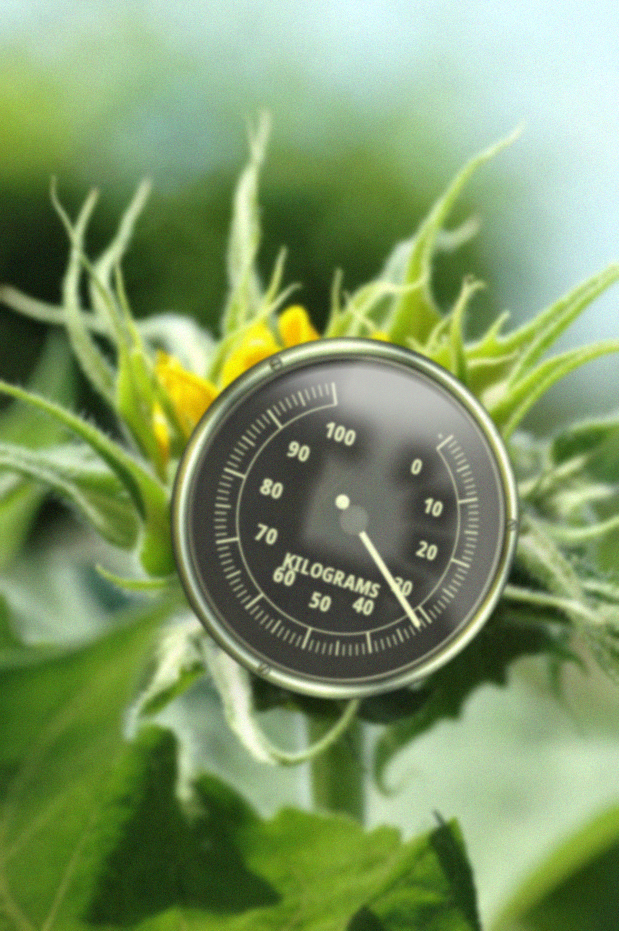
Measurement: 32 kg
